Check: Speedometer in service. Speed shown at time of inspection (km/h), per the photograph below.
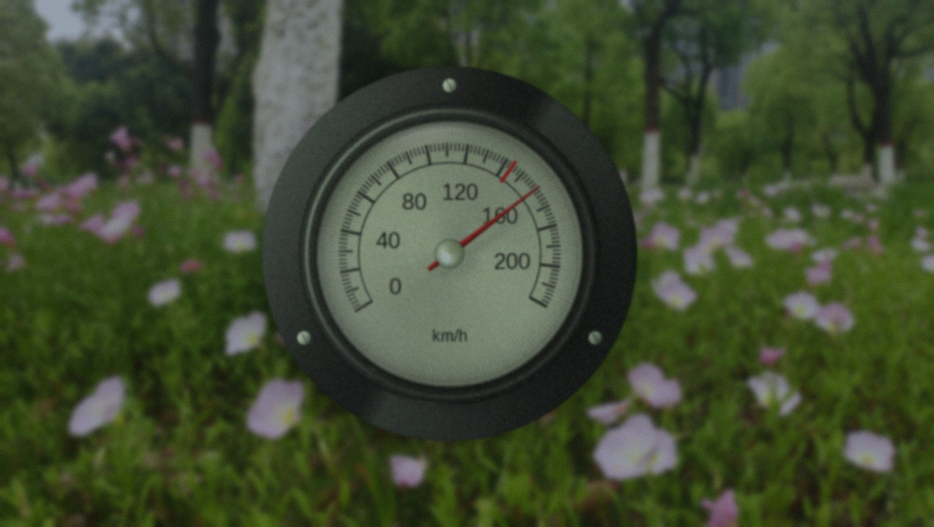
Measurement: 160 km/h
